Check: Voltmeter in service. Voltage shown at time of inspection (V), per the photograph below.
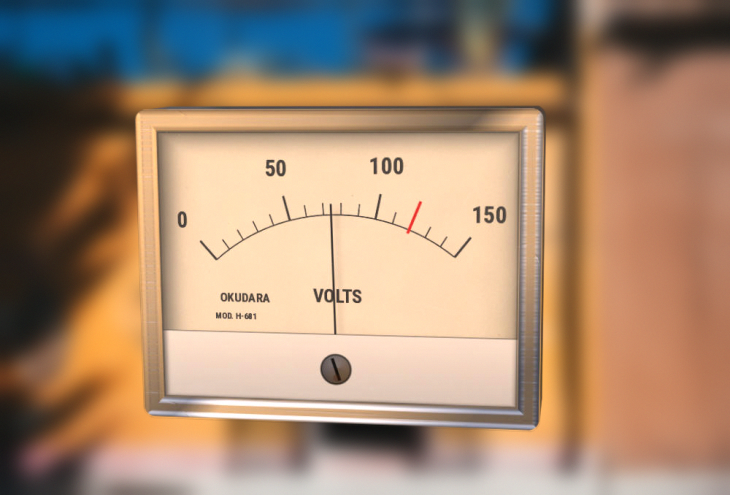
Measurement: 75 V
